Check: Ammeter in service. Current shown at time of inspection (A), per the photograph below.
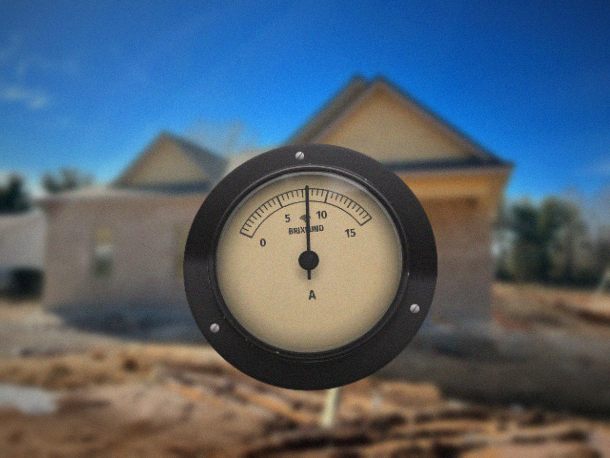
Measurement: 8 A
